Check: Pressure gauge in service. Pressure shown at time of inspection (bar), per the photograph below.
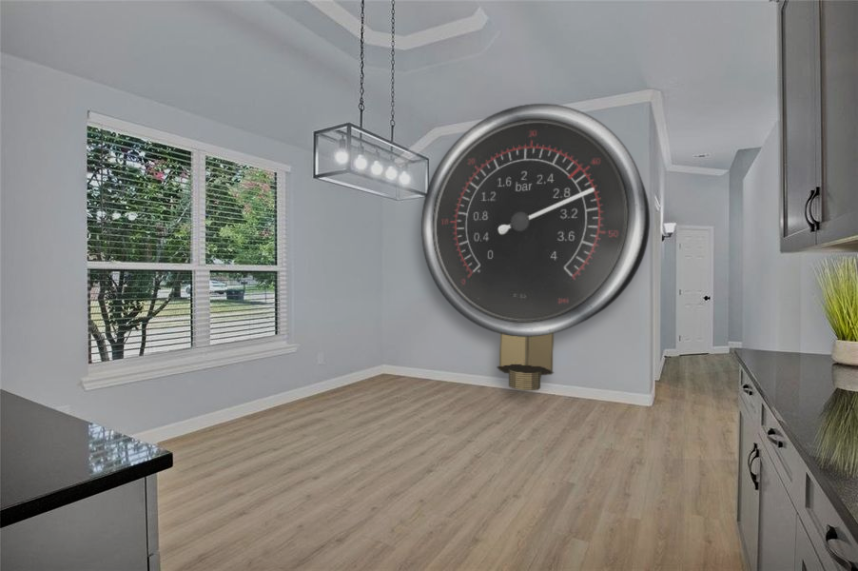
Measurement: 3 bar
